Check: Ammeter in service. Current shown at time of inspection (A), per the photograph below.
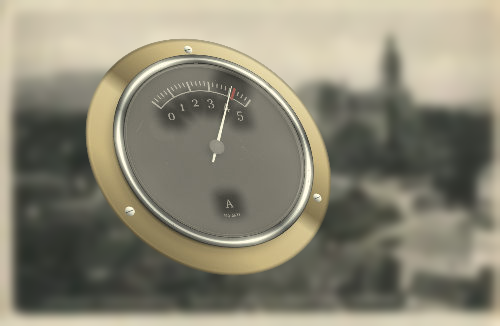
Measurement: 4 A
